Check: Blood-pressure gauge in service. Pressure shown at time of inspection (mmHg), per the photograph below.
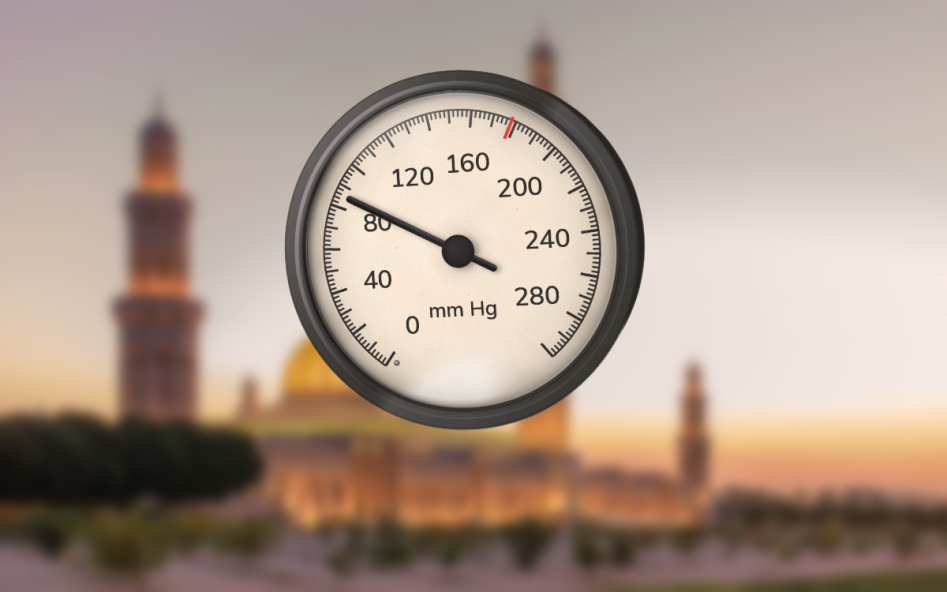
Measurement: 86 mmHg
